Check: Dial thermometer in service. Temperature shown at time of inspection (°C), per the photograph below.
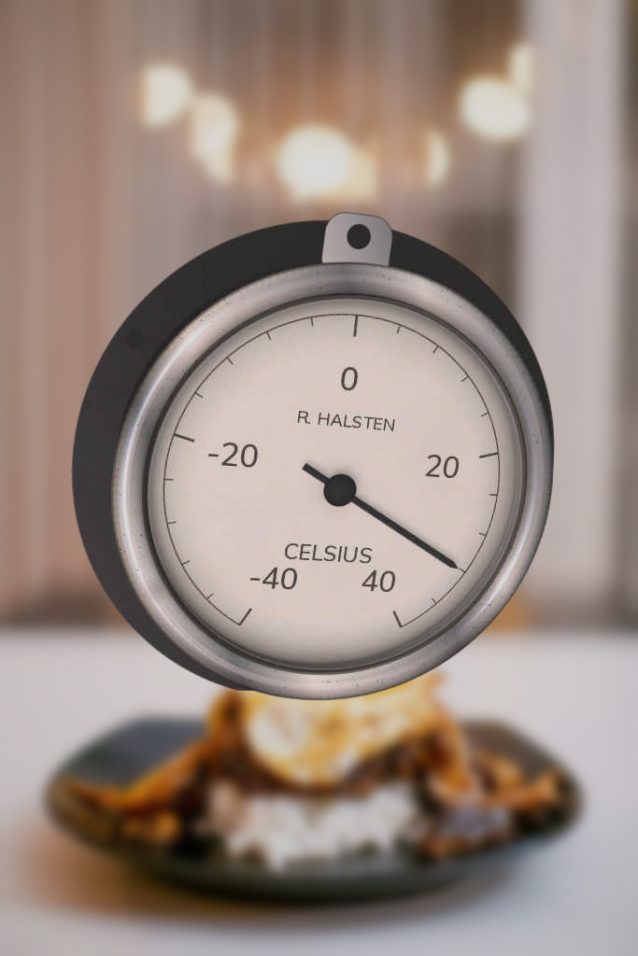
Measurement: 32 °C
